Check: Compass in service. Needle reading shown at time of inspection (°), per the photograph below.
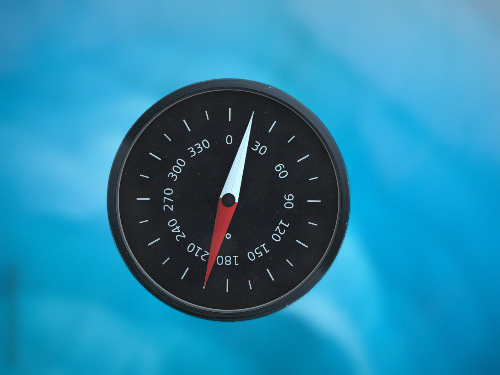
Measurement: 195 °
